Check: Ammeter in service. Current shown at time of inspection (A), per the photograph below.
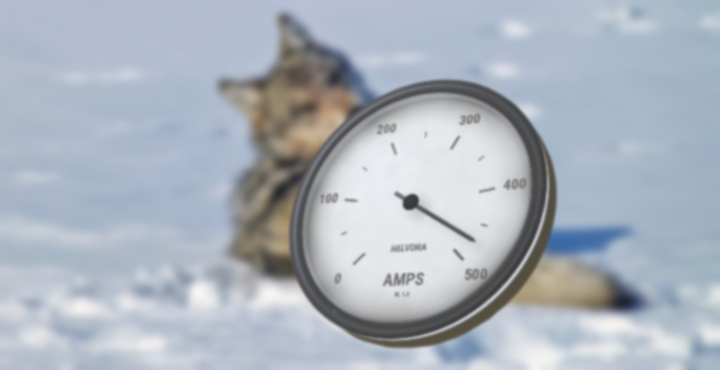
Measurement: 475 A
